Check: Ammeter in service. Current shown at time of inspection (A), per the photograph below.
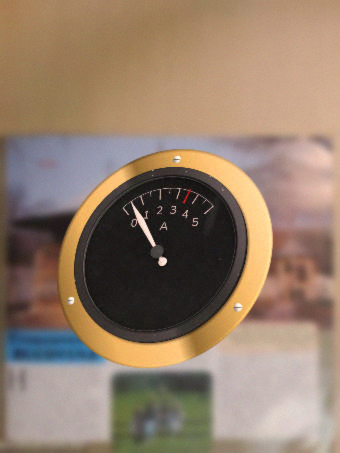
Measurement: 0.5 A
